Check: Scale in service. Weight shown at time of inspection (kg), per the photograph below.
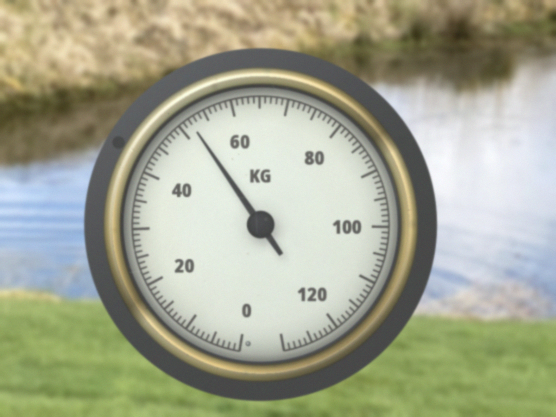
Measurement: 52 kg
